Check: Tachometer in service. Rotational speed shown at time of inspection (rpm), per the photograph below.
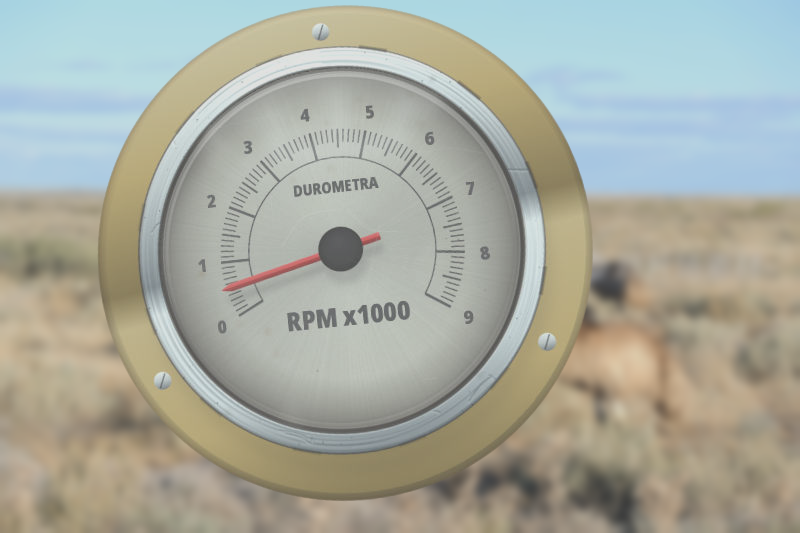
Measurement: 500 rpm
